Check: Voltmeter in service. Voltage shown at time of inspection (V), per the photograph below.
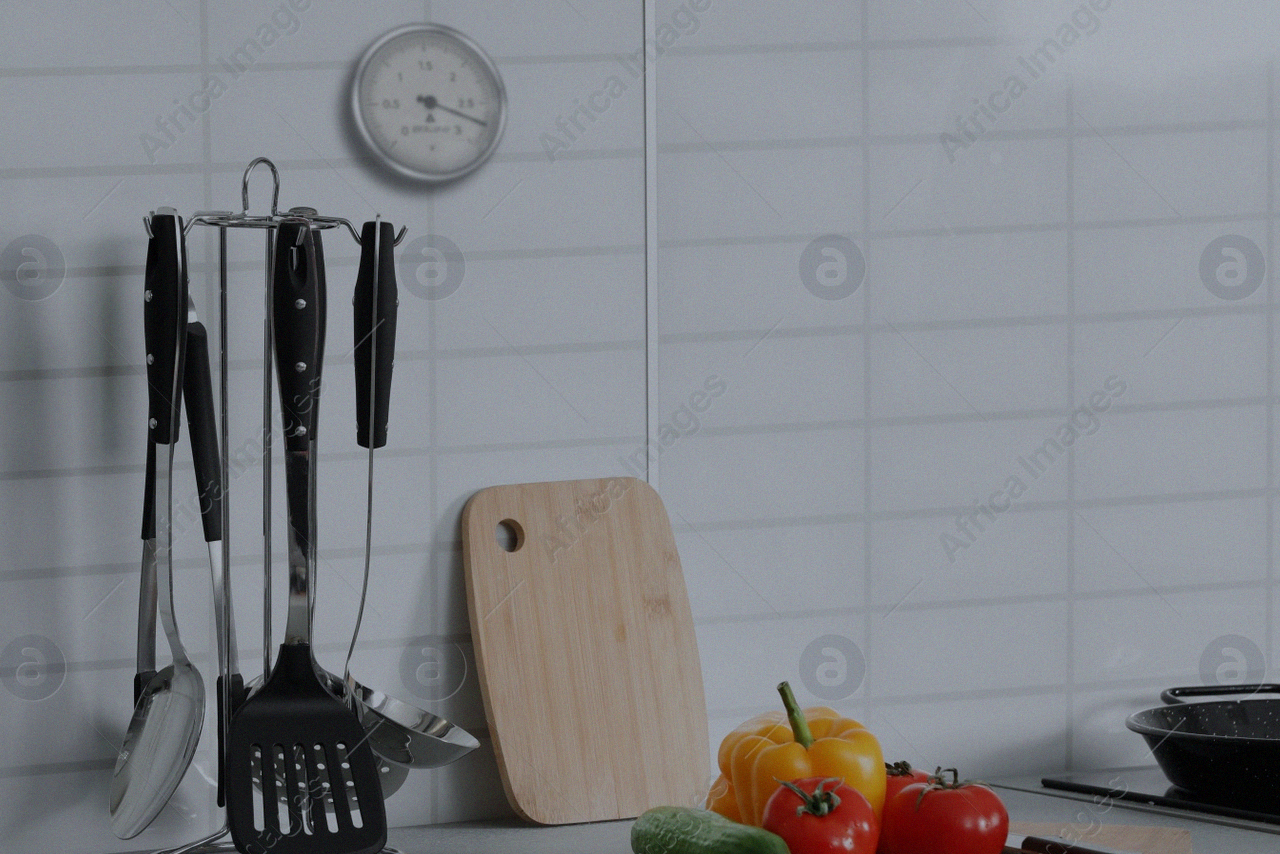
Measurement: 2.75 V
